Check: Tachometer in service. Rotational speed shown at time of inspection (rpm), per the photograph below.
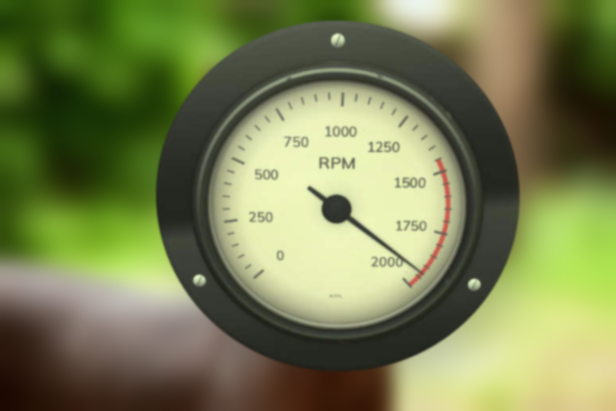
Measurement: 1925 rpm
